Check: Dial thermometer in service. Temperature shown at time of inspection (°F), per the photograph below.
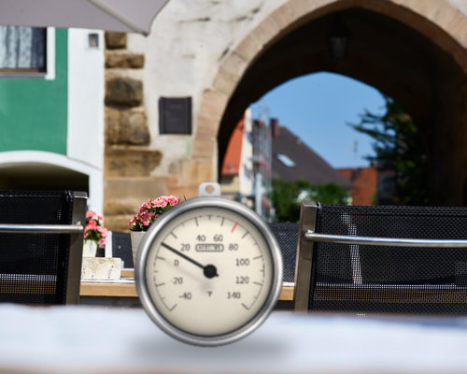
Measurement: 10 °F
